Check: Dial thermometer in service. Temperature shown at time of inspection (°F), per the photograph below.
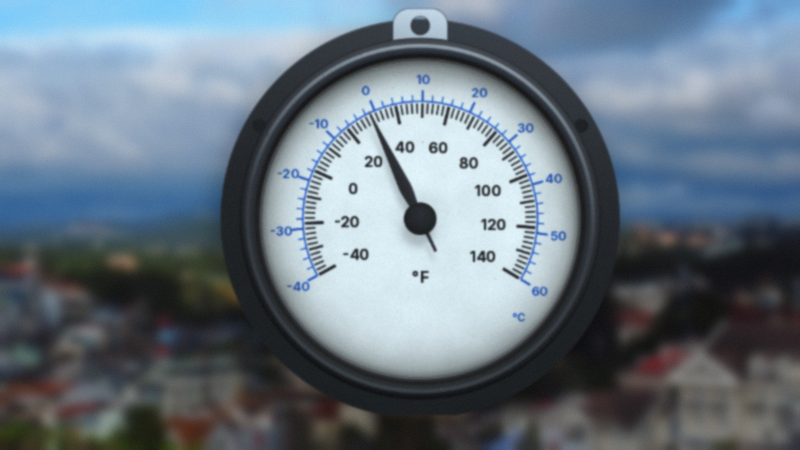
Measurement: 30 °F
